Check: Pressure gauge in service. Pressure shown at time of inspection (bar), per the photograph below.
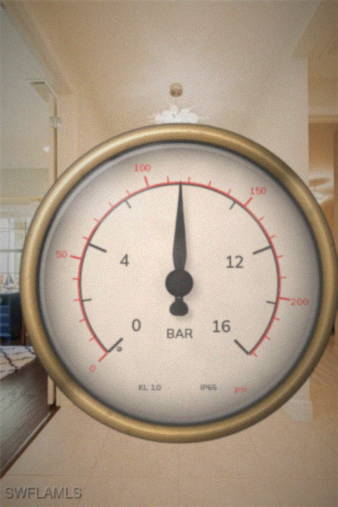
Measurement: 8 bar
